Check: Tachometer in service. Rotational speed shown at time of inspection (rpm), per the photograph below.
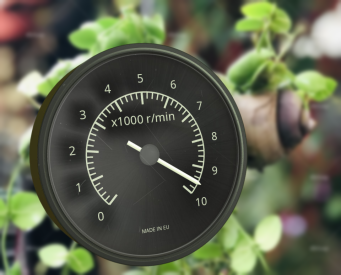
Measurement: 9600 rpm
